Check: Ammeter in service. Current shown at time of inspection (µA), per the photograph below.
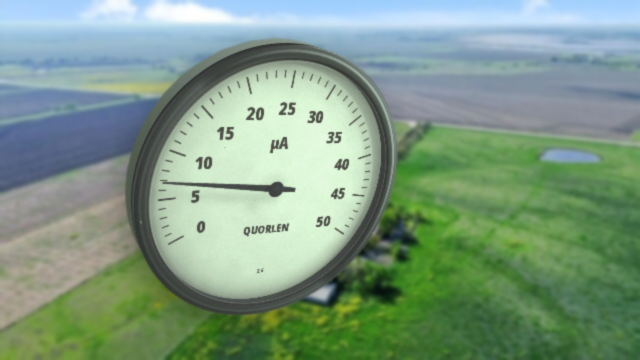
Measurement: 7 µA
